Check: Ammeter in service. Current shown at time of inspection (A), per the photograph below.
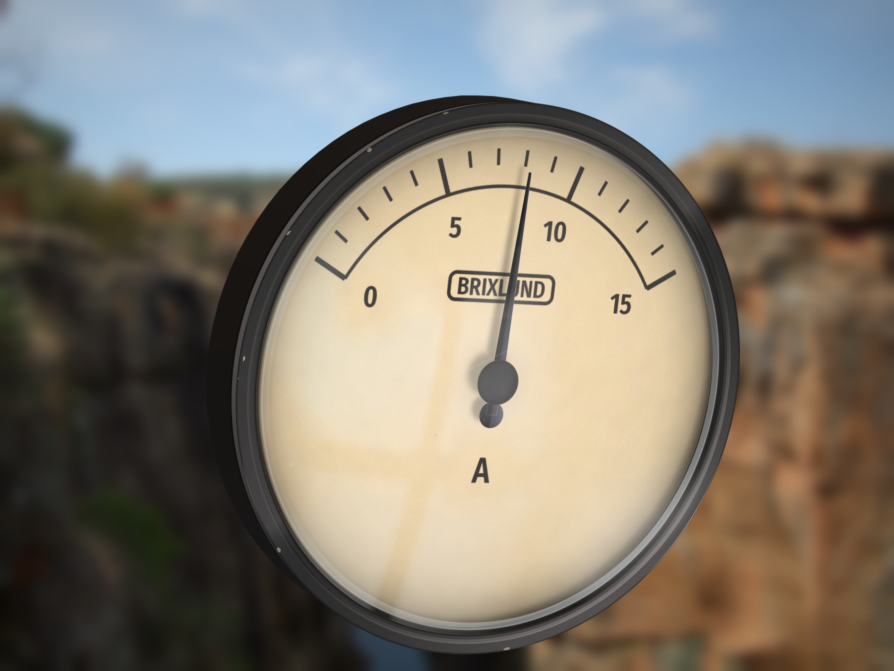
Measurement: 8 A
